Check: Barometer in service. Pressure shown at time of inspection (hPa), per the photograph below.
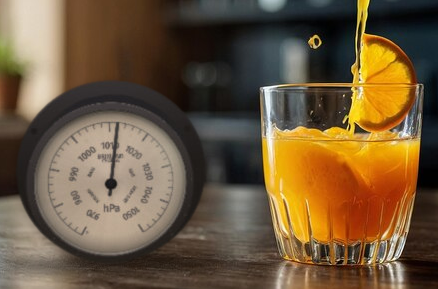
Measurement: 1012 hPa
